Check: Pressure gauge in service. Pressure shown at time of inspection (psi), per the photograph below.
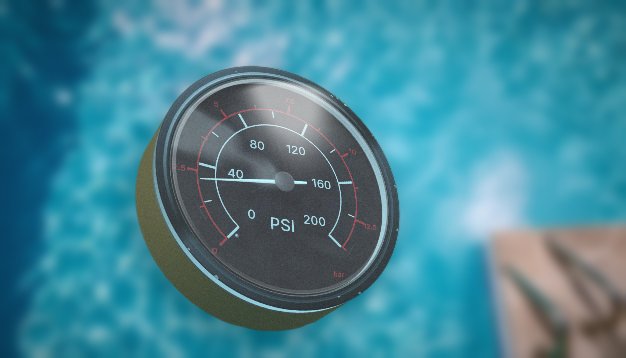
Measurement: 30 psi
